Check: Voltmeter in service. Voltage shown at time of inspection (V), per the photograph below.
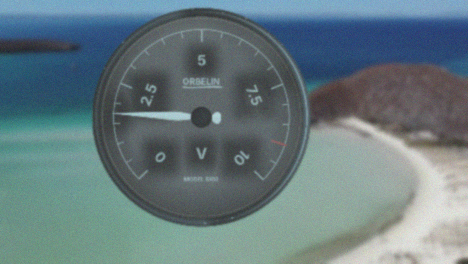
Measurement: 1.75 V
